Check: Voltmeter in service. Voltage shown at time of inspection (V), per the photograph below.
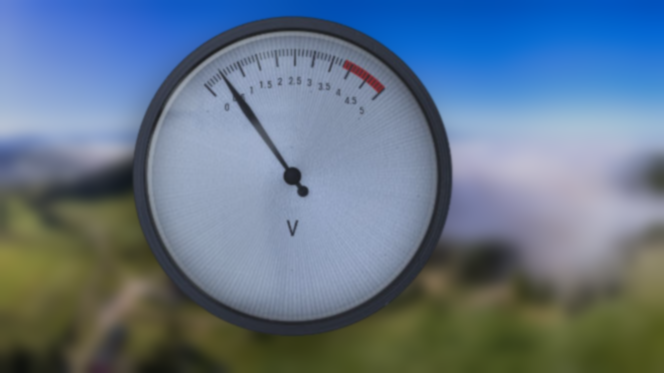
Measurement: 0.5 V
